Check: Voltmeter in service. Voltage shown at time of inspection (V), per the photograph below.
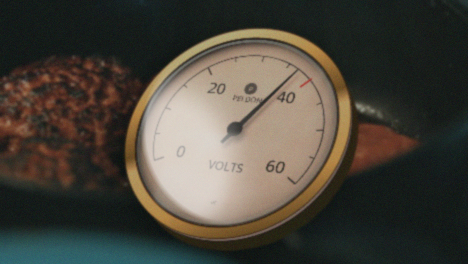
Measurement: 37.5 V
